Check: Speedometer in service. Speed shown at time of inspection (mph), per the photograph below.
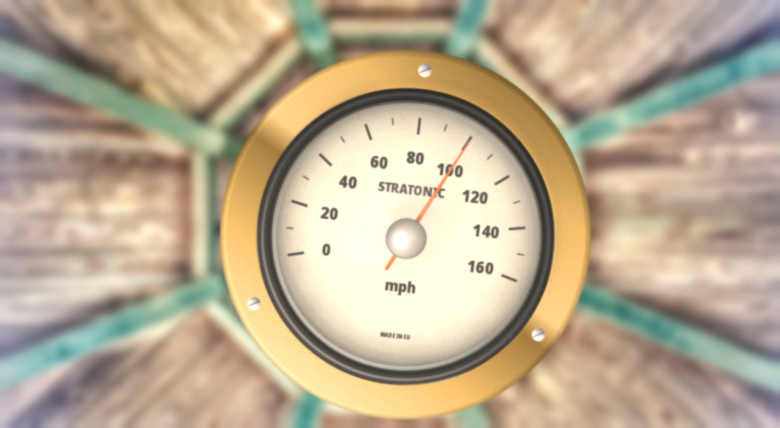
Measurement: 100 mph
